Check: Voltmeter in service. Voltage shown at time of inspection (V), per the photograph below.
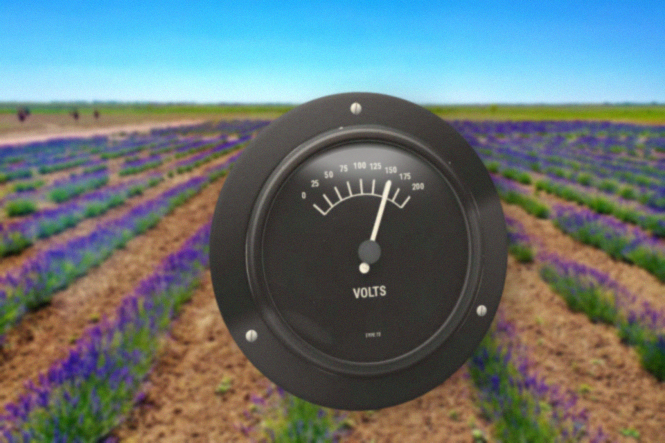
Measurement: 150 V
